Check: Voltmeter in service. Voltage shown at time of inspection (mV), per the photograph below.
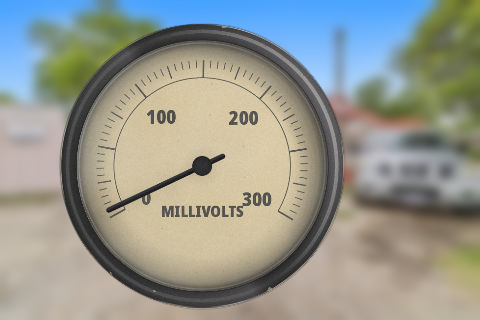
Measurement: 5 mV
